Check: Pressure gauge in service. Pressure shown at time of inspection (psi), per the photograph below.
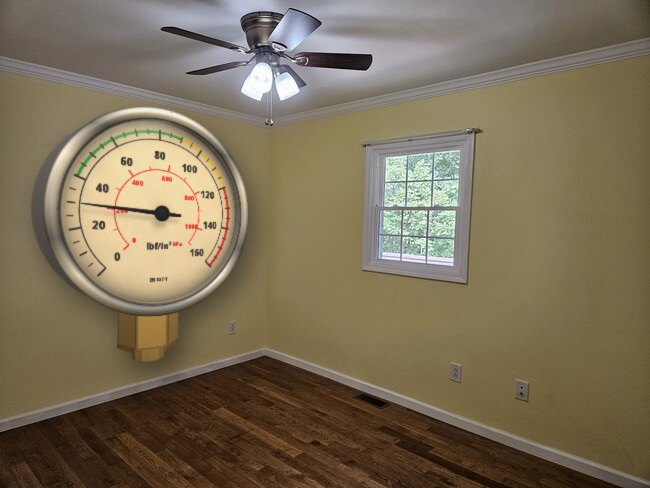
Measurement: 30 psi
